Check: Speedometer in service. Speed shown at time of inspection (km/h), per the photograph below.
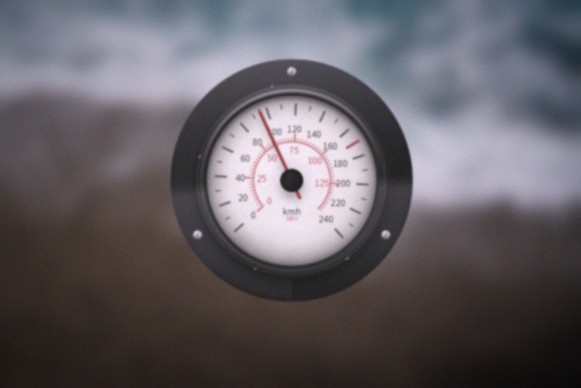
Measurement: 95 km/h
